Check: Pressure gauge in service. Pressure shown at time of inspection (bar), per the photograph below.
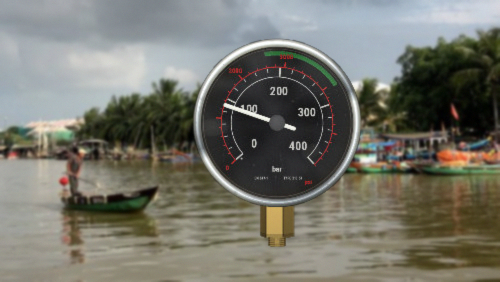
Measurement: 90 bar
